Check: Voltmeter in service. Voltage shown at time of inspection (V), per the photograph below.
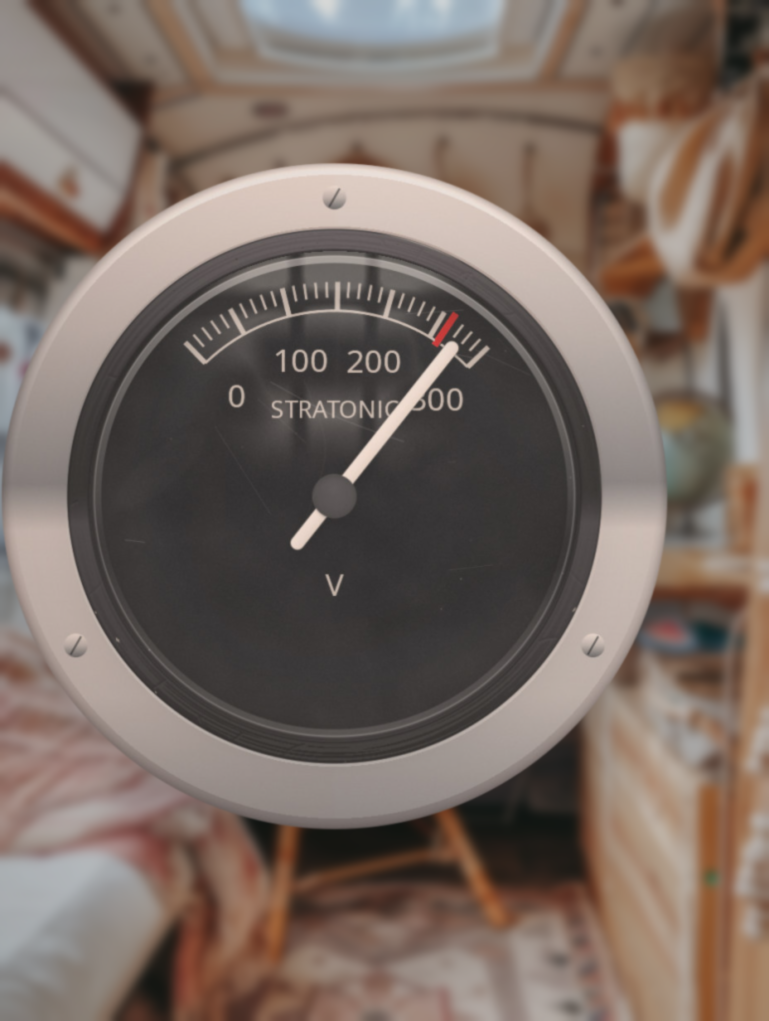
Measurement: 275 V
